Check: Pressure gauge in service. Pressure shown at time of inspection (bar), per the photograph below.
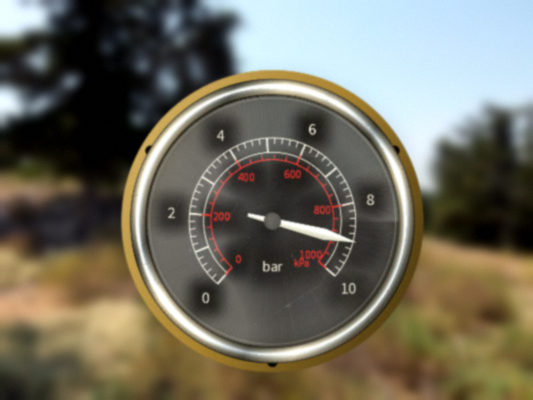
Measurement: 9 bar
